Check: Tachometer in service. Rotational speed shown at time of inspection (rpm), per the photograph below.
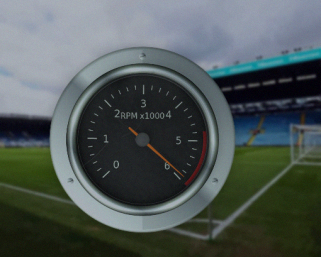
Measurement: 5900 rpm
